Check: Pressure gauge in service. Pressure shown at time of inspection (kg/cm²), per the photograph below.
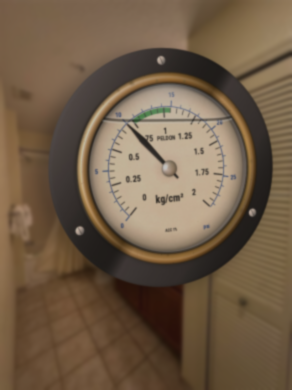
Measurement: 0.7 kg/cm²
